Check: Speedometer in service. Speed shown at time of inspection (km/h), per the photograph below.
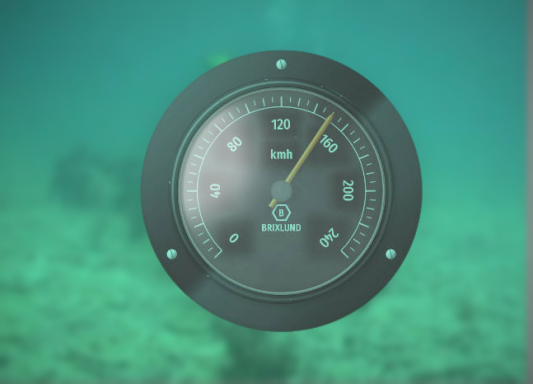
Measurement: 150 km/h
